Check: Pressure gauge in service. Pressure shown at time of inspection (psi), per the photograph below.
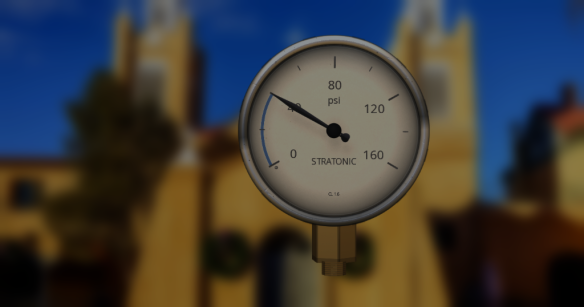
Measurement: 40 psi
